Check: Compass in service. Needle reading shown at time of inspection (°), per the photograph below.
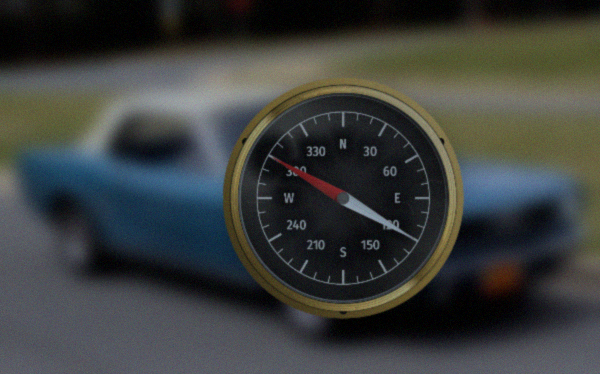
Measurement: 300 °
